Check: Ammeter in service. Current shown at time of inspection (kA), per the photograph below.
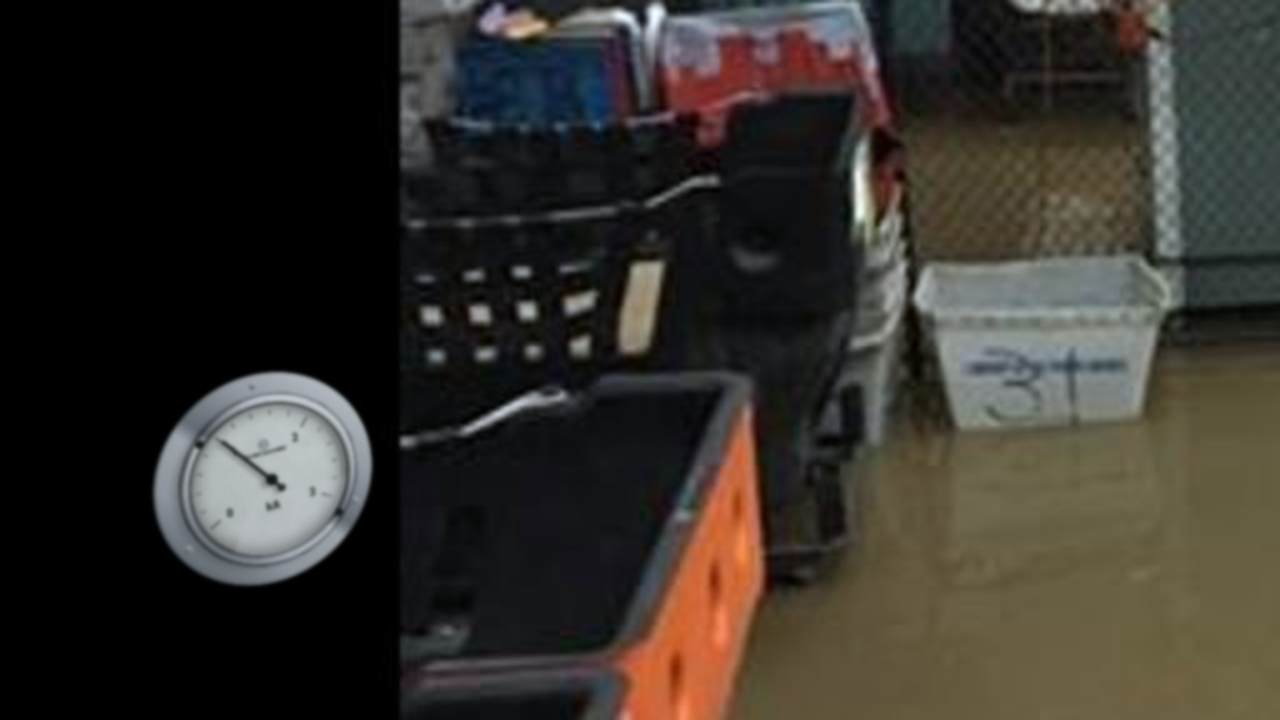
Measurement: 1 kA
